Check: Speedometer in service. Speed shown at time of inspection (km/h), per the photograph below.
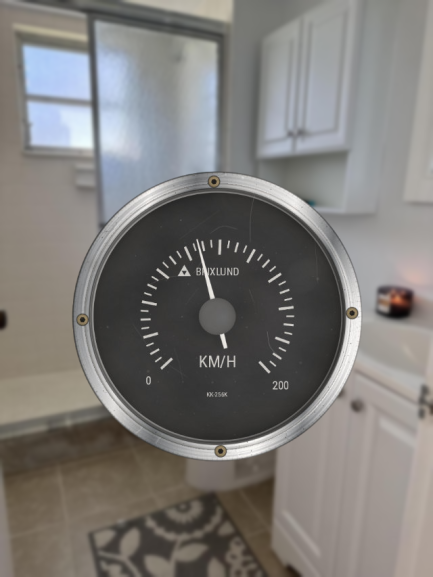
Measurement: 87.5 km/h
